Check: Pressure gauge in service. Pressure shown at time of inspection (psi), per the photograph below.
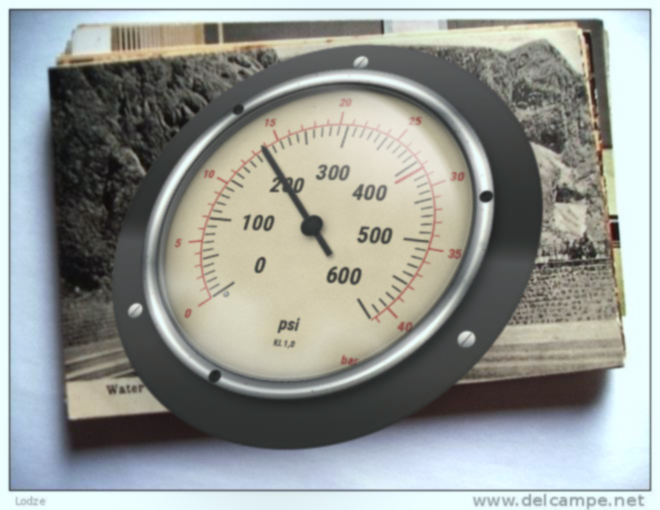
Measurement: 200 psi
